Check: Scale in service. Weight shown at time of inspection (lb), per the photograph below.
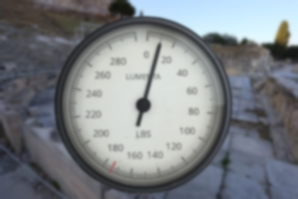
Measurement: 10 lb
